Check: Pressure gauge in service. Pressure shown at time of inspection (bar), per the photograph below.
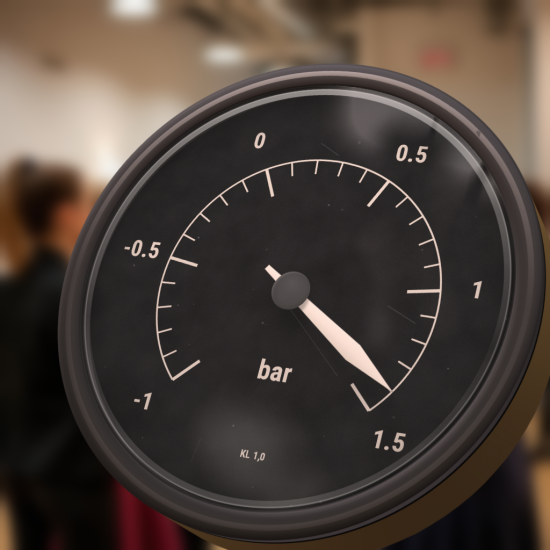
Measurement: 1.4 bar
